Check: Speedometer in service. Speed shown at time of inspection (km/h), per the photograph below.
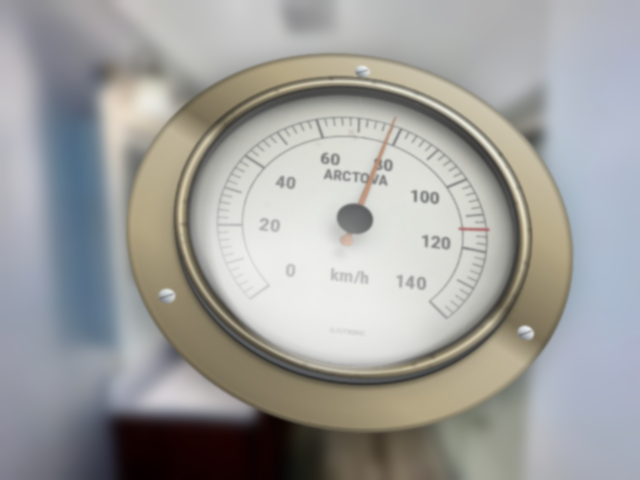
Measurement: 78 km/h
